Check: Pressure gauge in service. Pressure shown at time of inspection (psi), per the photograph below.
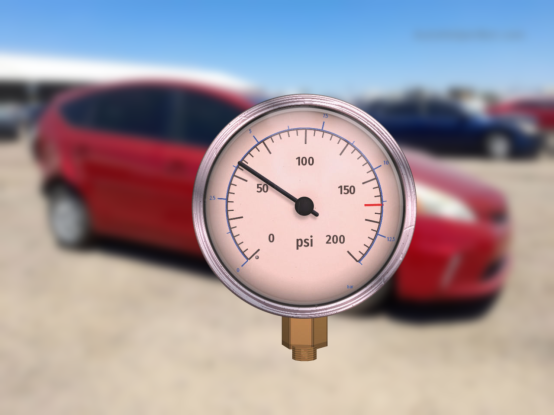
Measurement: 57.5 psi
